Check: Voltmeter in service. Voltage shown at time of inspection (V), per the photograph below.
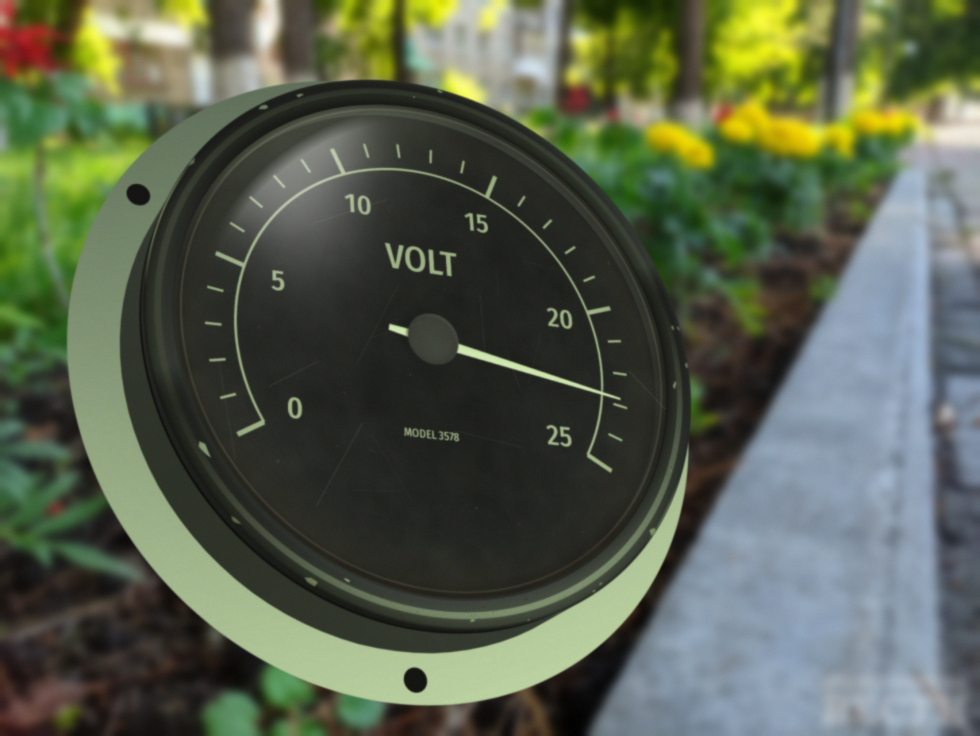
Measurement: 23 V
